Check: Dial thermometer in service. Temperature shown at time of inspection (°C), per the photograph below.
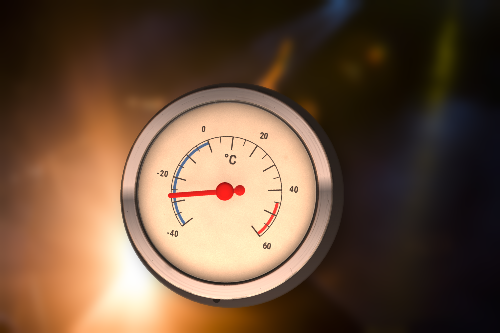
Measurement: -27.5 °C
